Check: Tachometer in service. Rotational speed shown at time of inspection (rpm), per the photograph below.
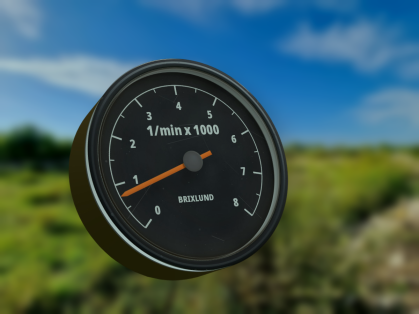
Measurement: 750 rpm
